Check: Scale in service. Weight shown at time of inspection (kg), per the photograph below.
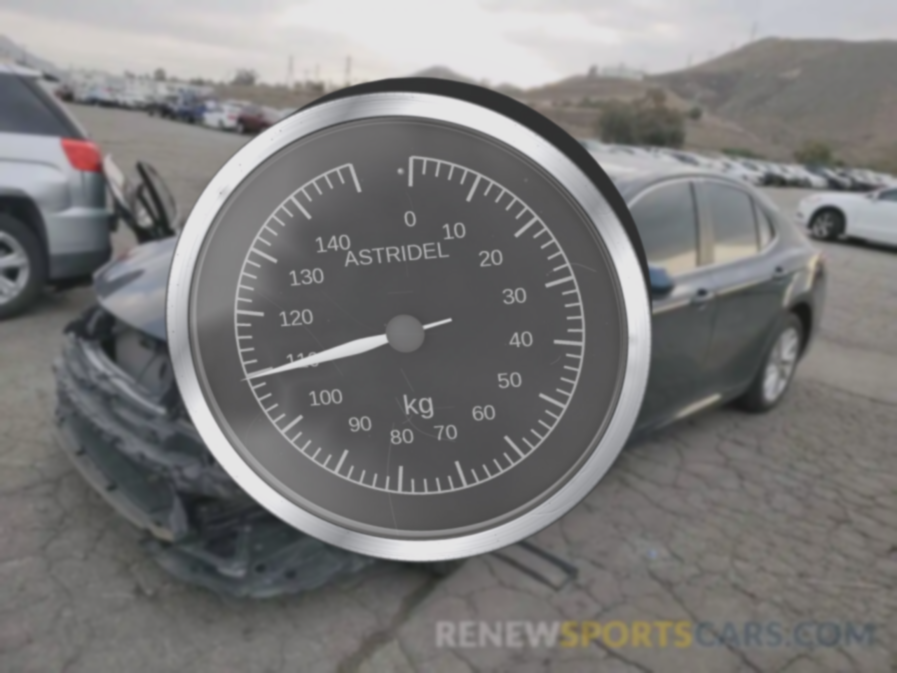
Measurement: 110 kg
